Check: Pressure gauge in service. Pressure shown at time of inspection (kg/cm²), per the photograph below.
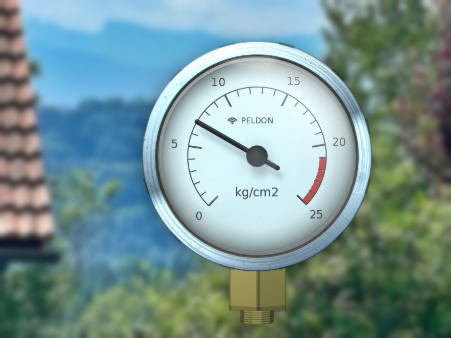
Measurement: 7 kg/cm²
